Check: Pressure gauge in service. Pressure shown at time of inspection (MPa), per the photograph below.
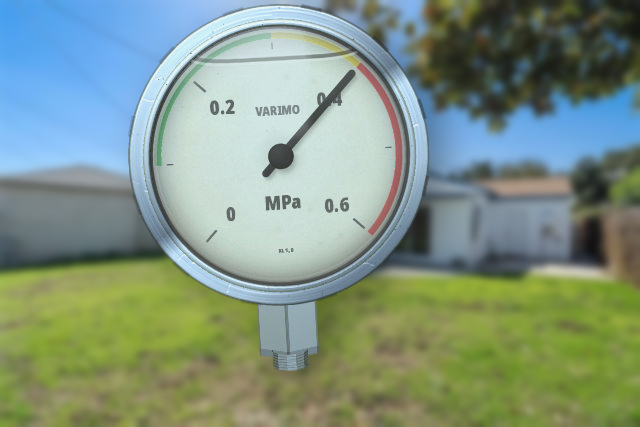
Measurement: 0.4 MPa
